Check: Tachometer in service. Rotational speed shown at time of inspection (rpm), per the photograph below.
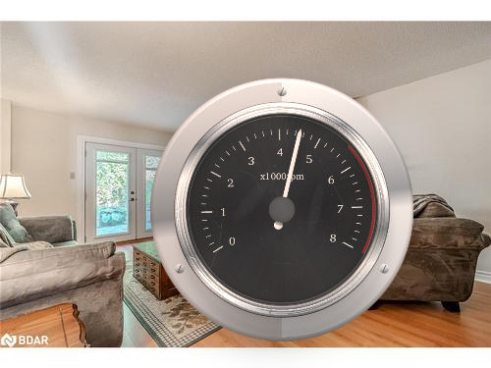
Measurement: 4500 rpm
